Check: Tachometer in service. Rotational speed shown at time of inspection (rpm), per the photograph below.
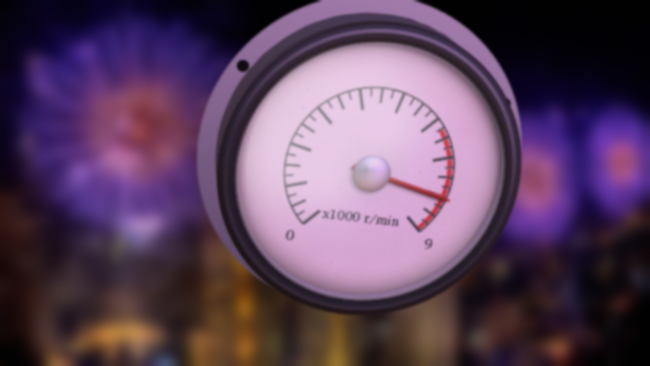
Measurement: 8000 rpm
